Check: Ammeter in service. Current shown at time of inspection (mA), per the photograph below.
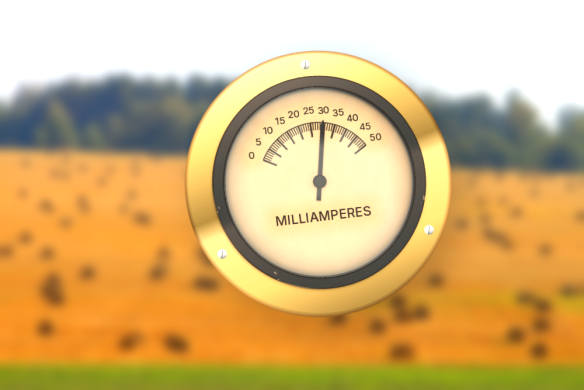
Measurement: 30 mA
